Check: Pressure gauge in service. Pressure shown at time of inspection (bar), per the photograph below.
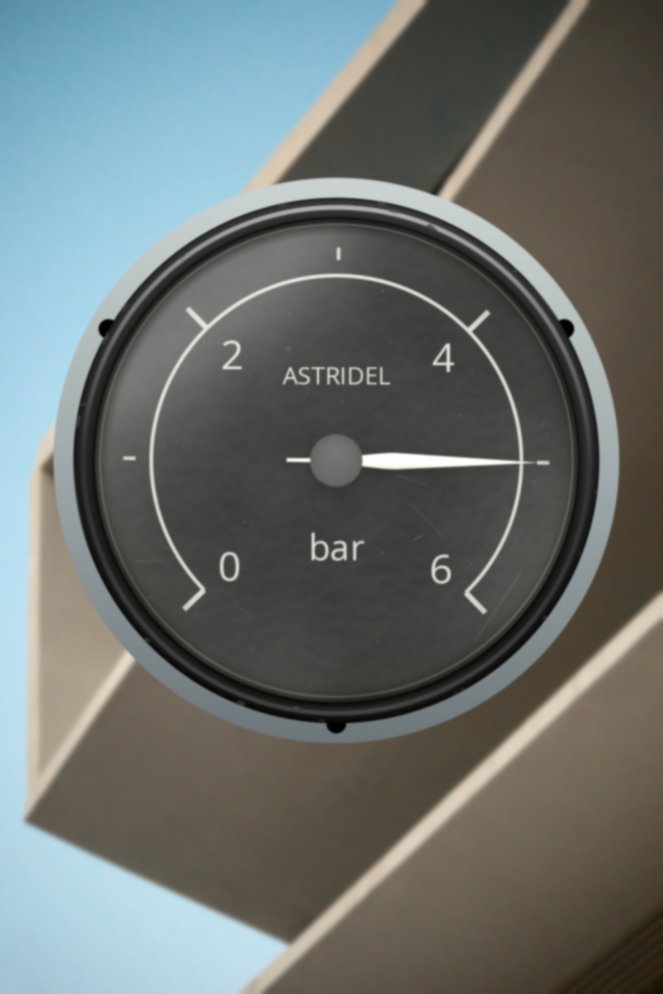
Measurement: 5 bar
